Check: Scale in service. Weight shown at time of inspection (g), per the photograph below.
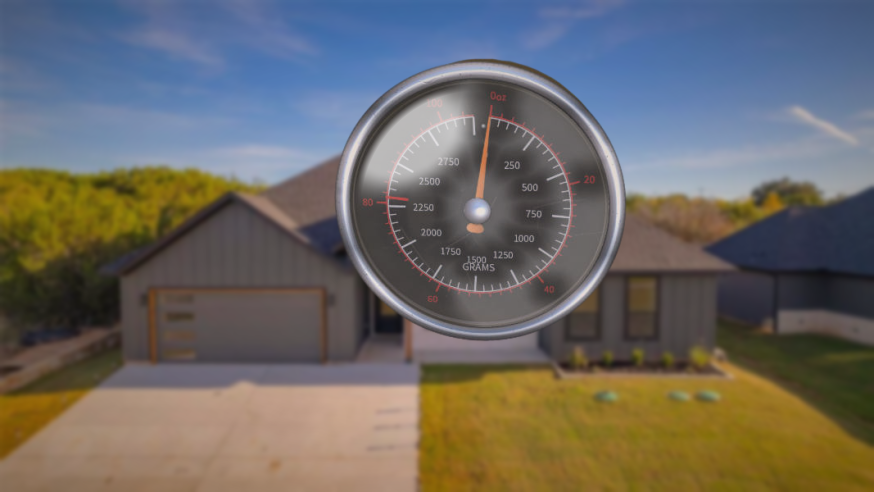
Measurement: 0 g
